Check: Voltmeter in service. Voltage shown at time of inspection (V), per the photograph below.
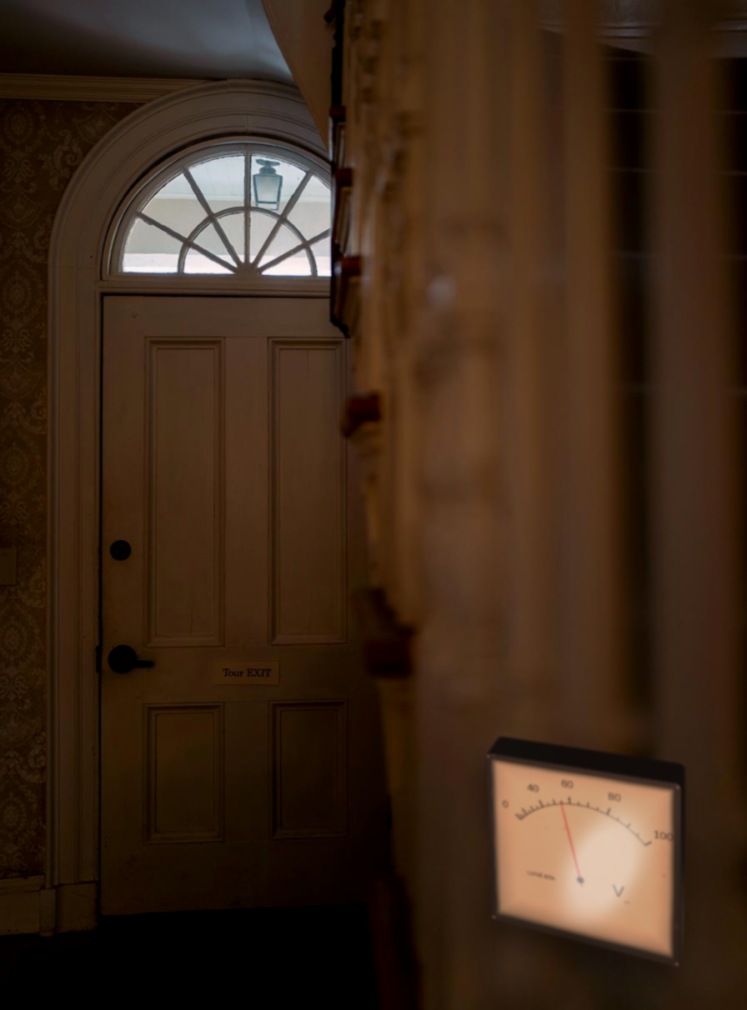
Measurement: 55 V
